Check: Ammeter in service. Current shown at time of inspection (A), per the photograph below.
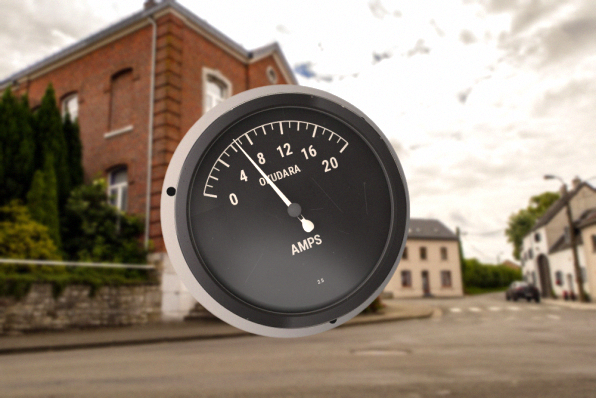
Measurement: 6.5 A
